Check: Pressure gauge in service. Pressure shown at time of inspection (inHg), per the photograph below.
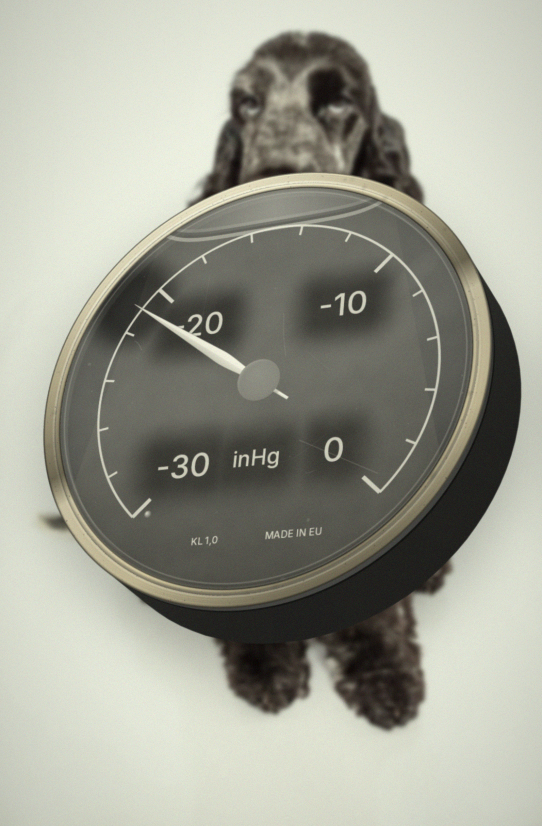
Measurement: -21 inHg
